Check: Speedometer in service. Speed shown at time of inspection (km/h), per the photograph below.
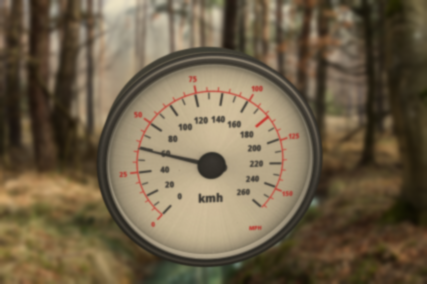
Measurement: 60 km/h
